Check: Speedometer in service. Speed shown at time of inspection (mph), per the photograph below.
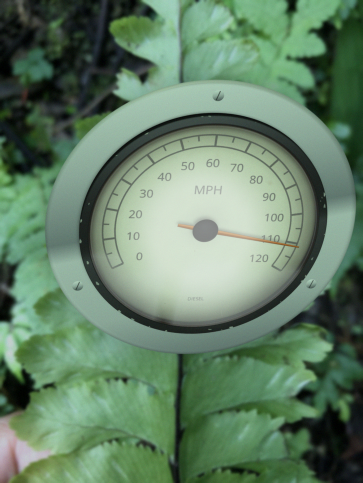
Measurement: 110 mph
